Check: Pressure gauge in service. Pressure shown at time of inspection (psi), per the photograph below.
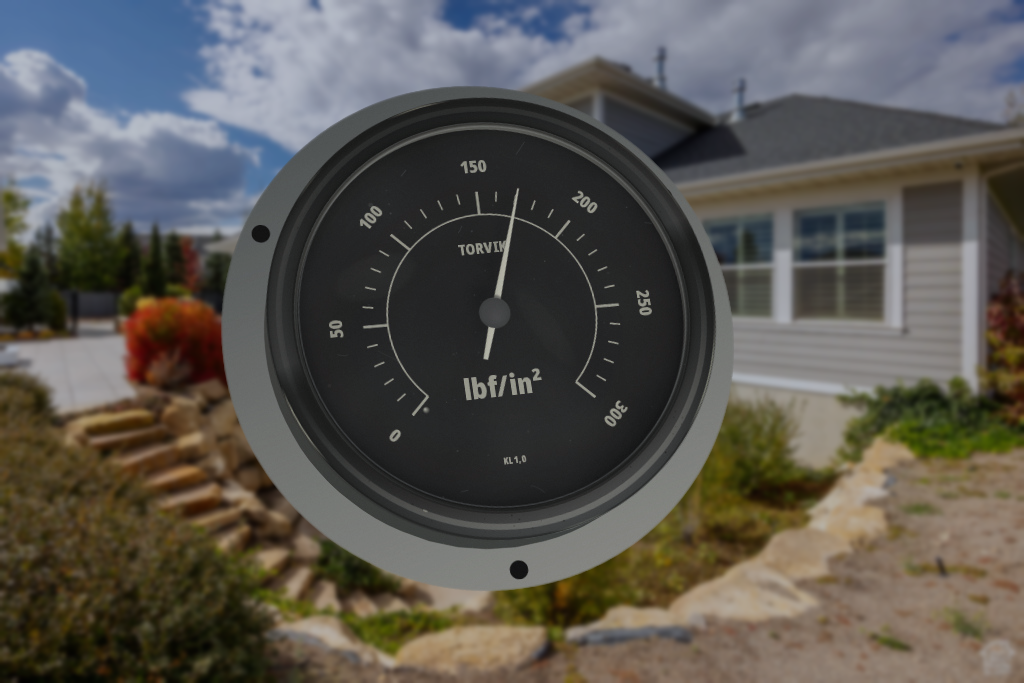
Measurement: 170 psi
